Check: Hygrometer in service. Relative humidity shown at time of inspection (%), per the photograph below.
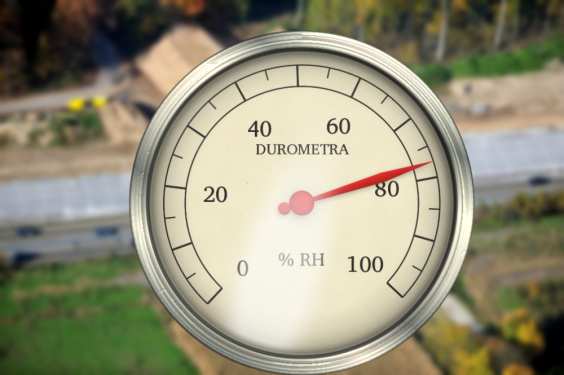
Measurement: 77.5 %
